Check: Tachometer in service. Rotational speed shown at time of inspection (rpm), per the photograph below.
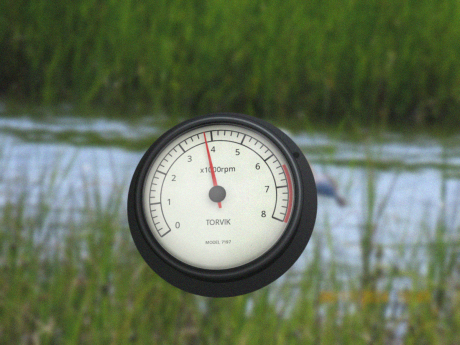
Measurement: 3800 rpm
